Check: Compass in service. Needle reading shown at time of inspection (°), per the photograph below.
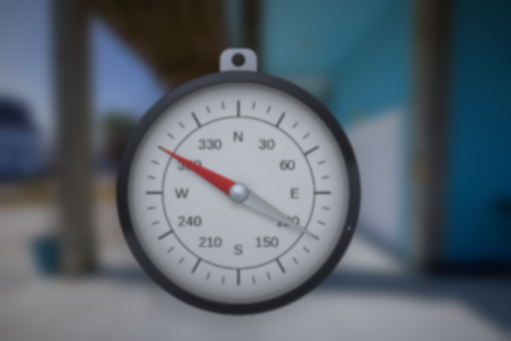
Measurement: 300 °
